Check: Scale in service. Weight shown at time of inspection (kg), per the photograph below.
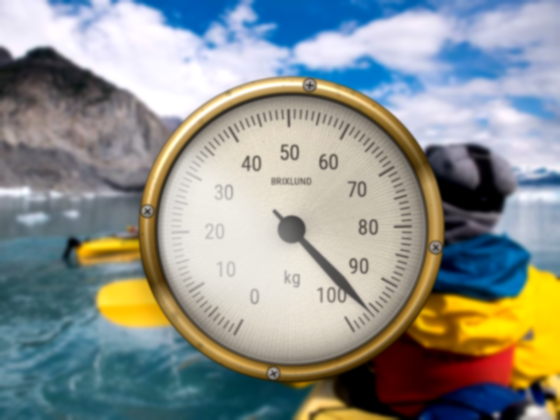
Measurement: 96 kg
